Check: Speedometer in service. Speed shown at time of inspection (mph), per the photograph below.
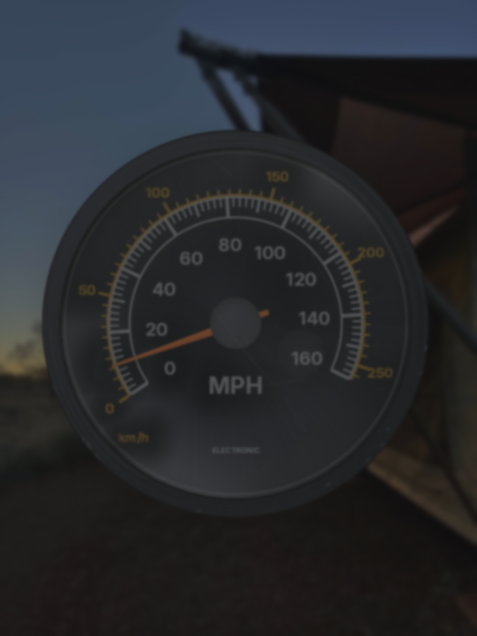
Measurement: 10 mph
